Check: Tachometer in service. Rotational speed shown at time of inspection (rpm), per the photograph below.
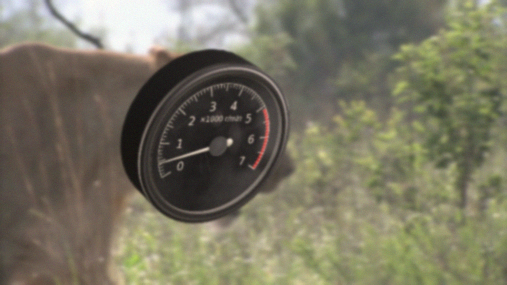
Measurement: 500 rpm
